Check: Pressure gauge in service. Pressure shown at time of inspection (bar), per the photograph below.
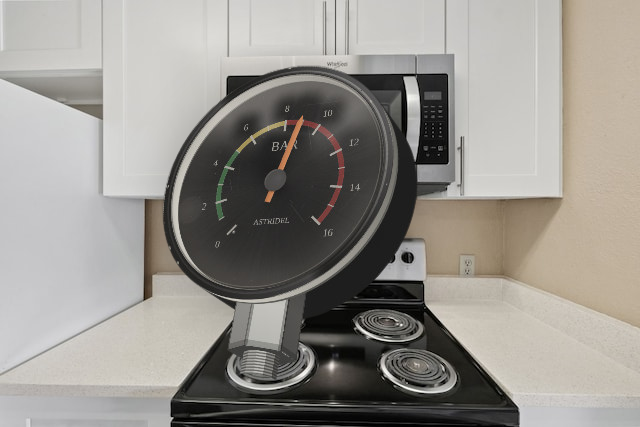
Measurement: 9 bar
